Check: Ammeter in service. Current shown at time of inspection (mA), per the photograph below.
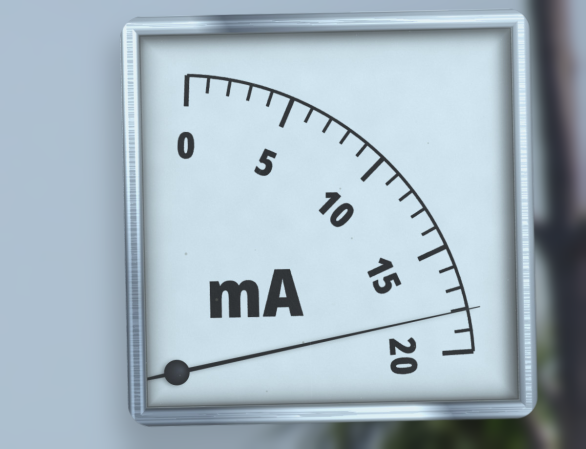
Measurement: 18 mA
